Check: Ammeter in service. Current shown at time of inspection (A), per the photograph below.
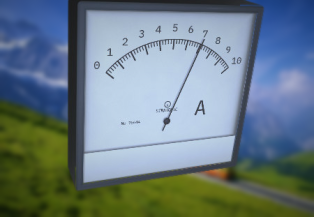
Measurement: 7 A
